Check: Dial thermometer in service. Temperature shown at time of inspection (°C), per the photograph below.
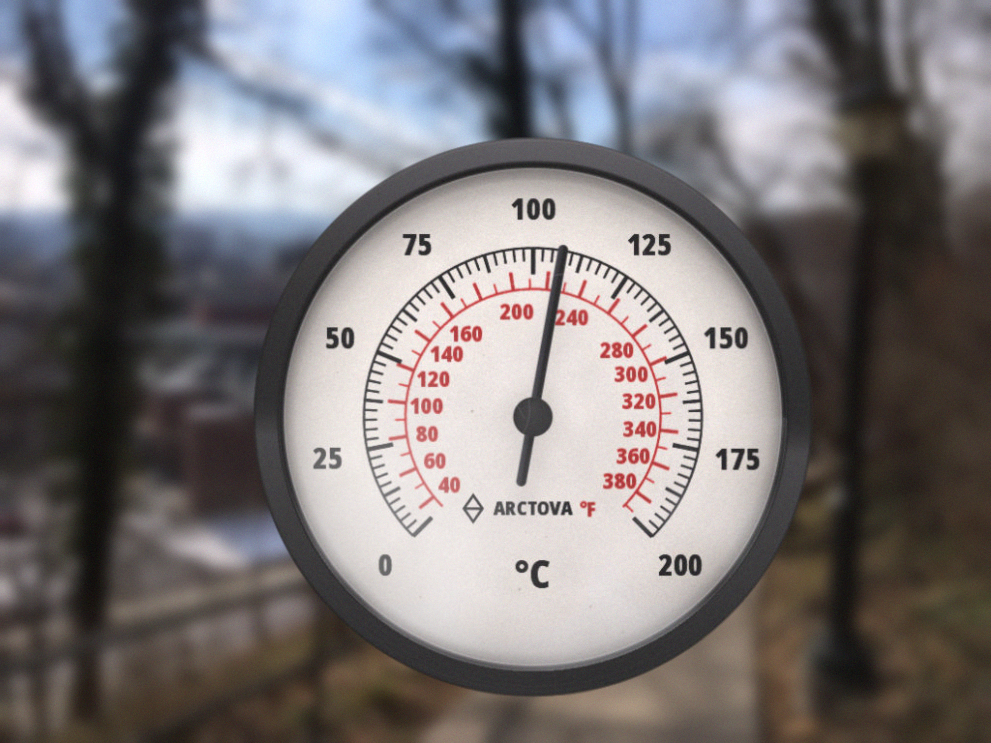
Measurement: 107.5 °C
